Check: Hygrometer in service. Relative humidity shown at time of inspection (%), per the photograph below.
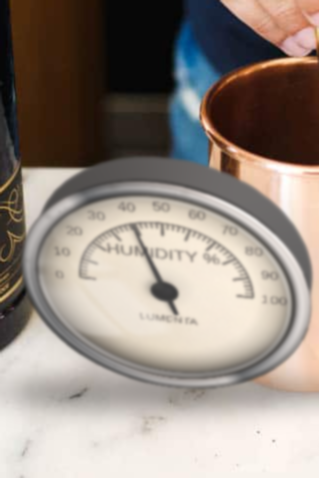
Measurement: 40 %
